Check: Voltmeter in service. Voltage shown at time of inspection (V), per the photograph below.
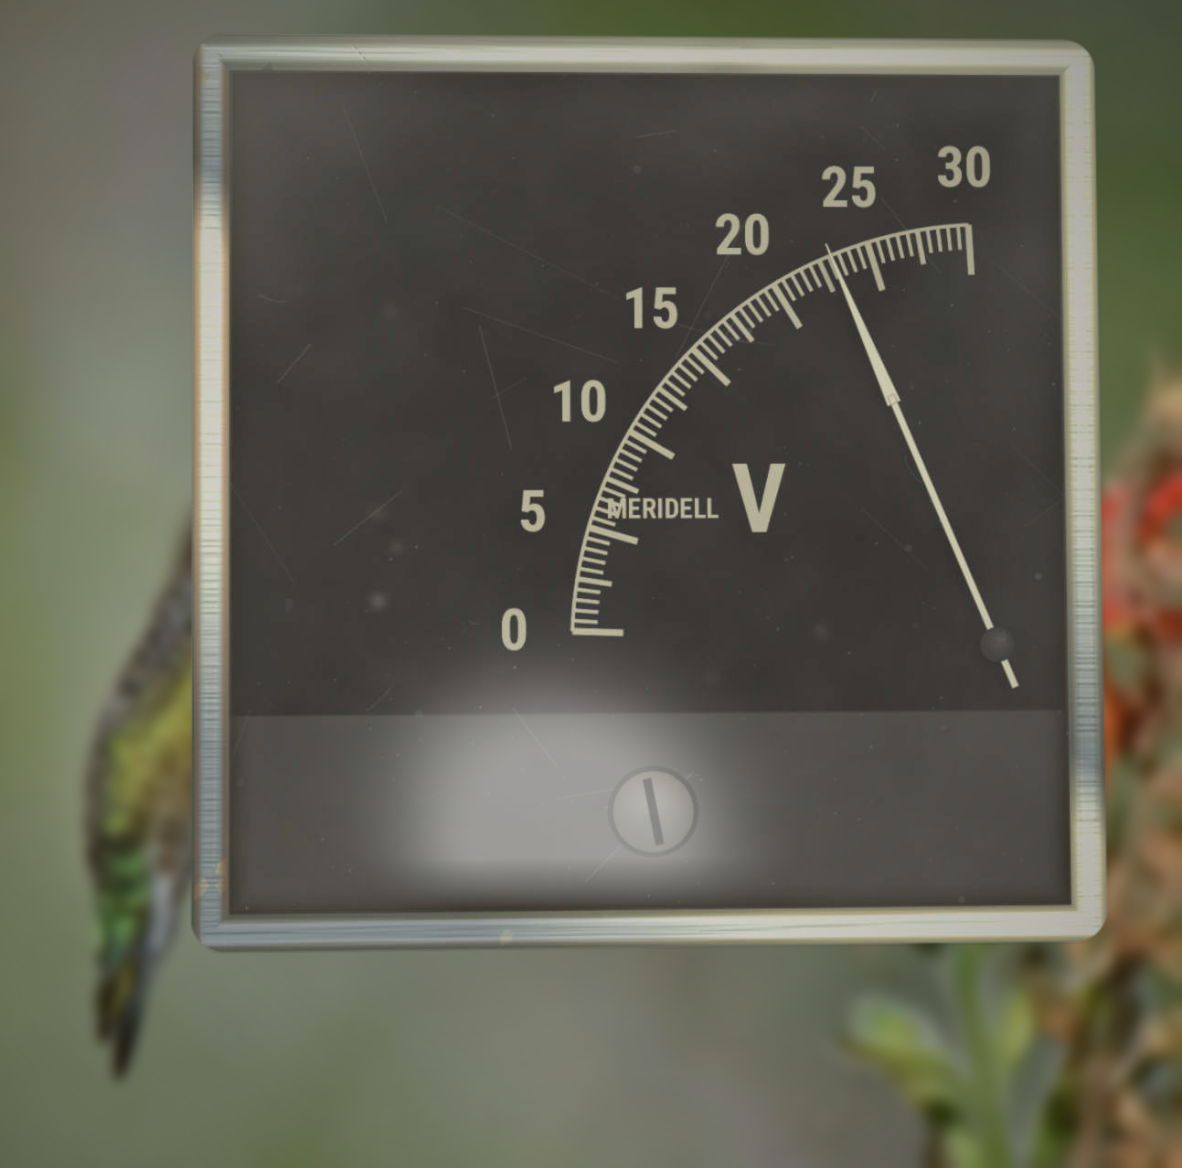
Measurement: 23 V
